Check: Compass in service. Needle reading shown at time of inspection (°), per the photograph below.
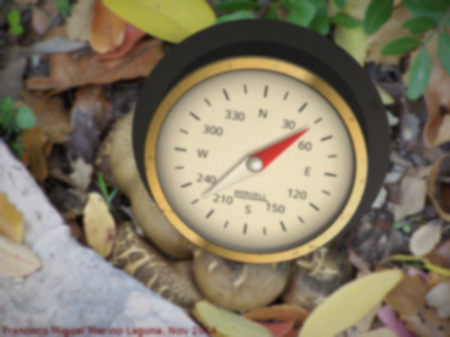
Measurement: 45 °
